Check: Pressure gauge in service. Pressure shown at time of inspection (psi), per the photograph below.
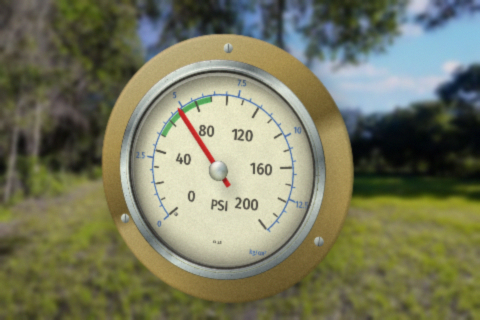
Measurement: 70 psi
